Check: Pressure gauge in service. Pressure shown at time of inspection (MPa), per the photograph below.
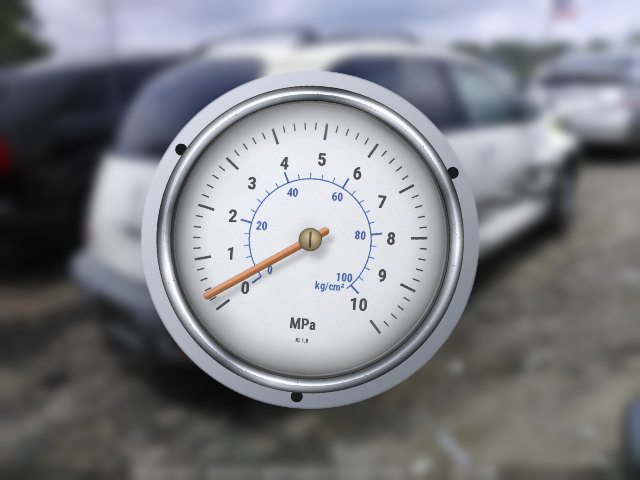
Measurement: 0.3 MPa
